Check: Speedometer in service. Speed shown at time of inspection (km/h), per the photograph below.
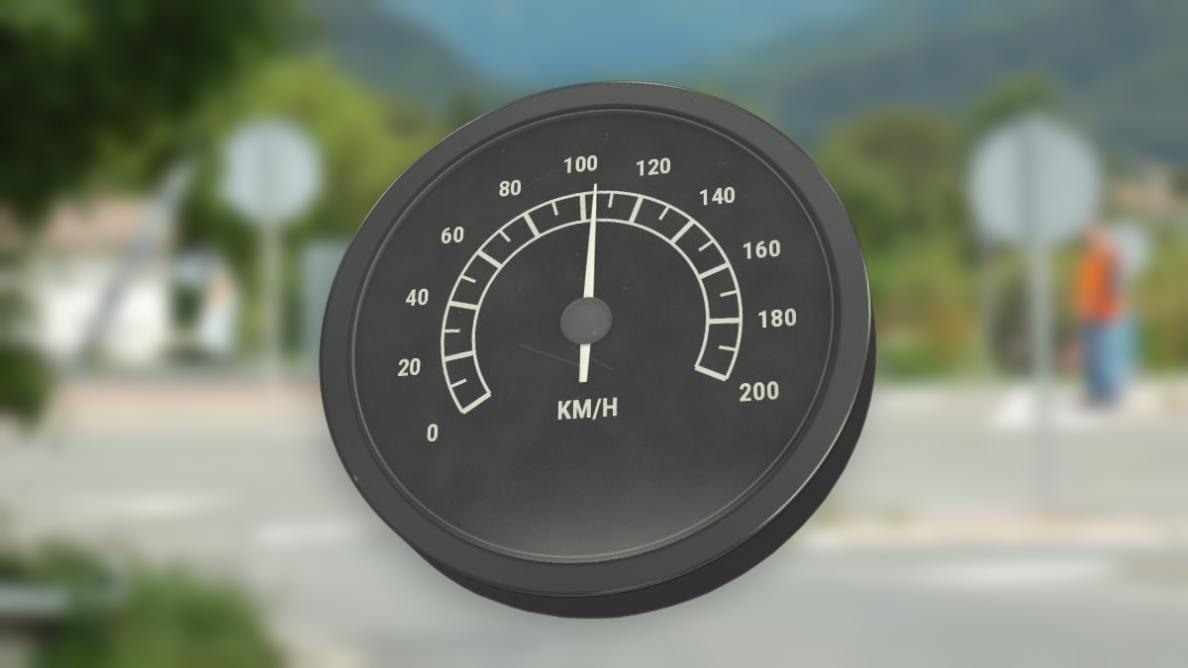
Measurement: 105 km/h
